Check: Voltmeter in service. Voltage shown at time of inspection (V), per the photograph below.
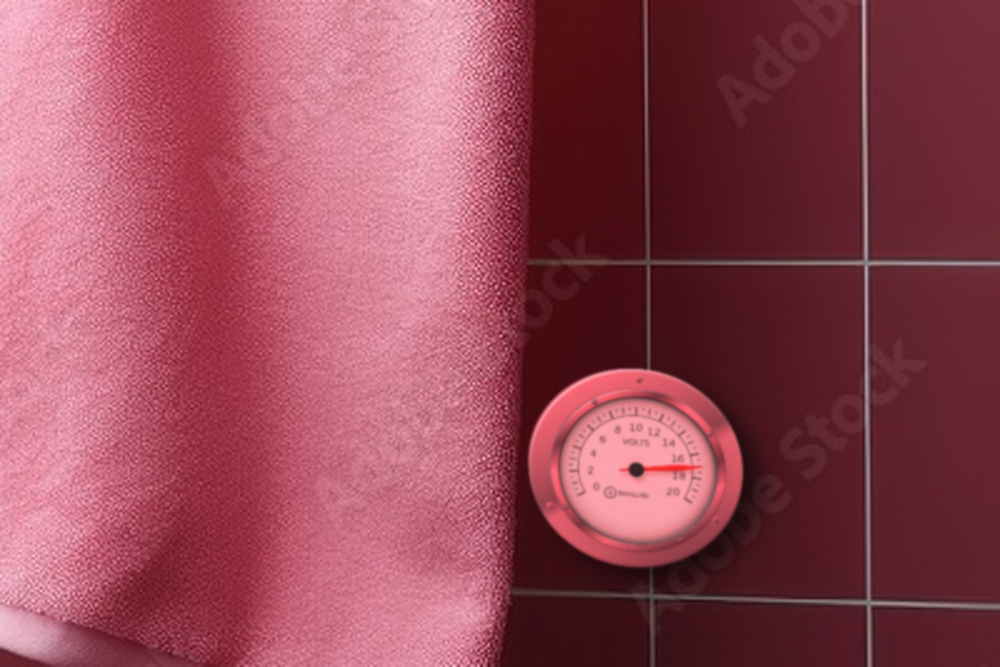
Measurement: 17 V
